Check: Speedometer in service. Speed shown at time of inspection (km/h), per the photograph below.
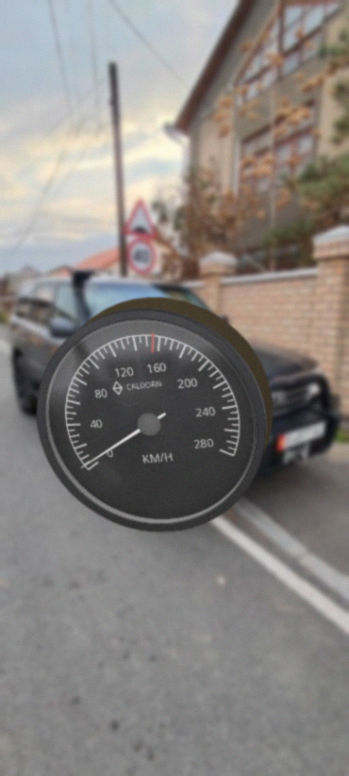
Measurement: 5 km/h
